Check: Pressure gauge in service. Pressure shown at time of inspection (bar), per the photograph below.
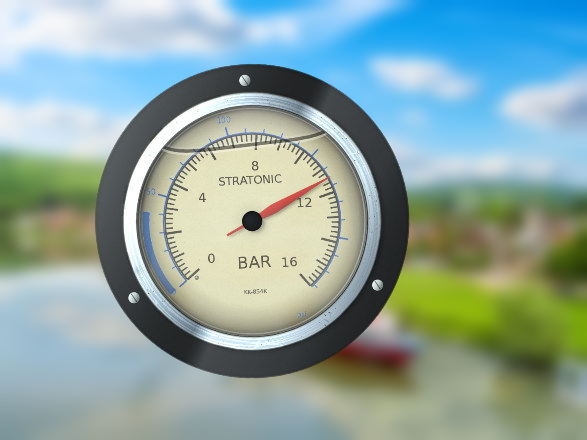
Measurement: 11.4 bar
